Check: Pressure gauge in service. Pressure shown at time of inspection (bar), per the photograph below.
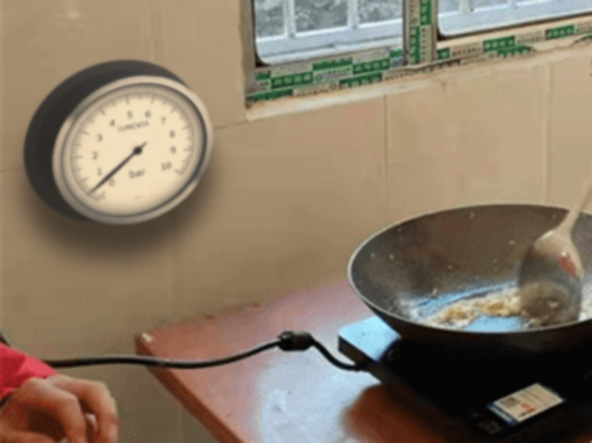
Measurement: 0.5 bar
